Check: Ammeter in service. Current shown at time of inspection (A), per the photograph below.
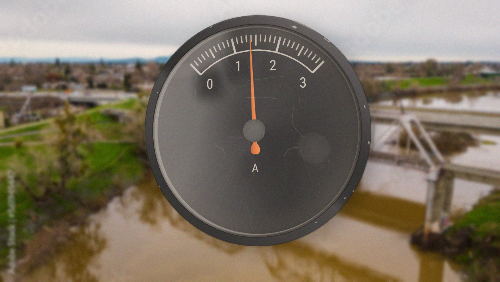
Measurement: 1.4 A
